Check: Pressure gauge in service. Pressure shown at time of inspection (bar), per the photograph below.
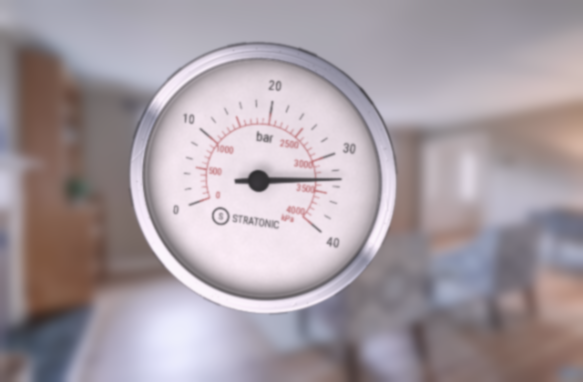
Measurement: 33 bar
